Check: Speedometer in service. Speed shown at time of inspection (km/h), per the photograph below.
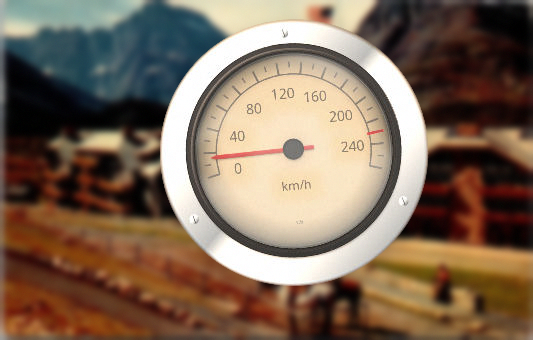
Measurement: 15 km/h
